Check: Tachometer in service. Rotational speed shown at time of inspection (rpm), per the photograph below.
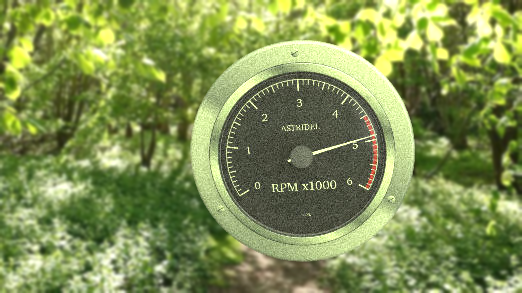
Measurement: 4900 rpm
